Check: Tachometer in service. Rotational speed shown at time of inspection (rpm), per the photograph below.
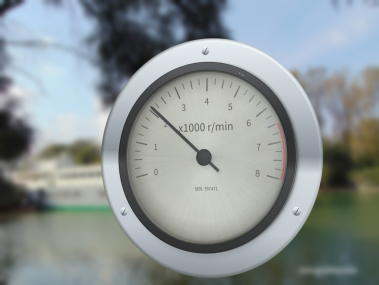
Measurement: 2125 rpm
